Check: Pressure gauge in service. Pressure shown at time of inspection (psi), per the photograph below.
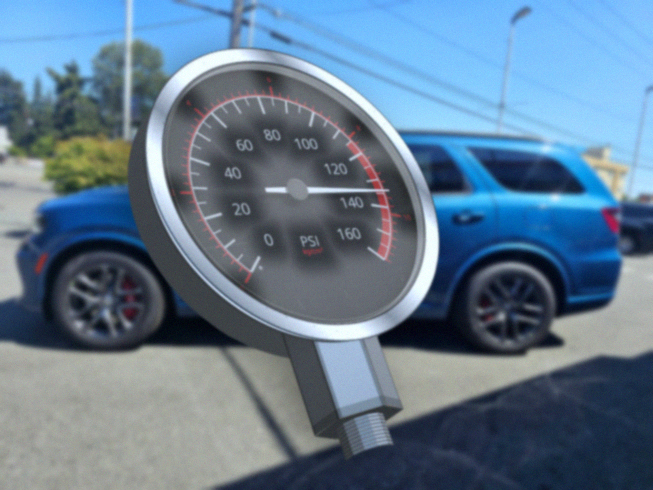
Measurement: 135 psi
